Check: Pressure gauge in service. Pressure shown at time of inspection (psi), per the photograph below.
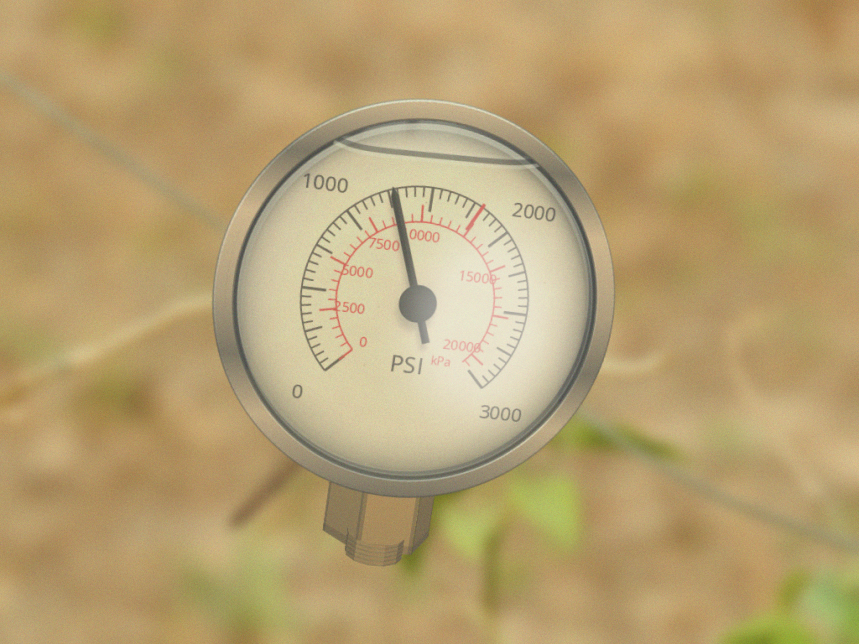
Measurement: 1275 psi
